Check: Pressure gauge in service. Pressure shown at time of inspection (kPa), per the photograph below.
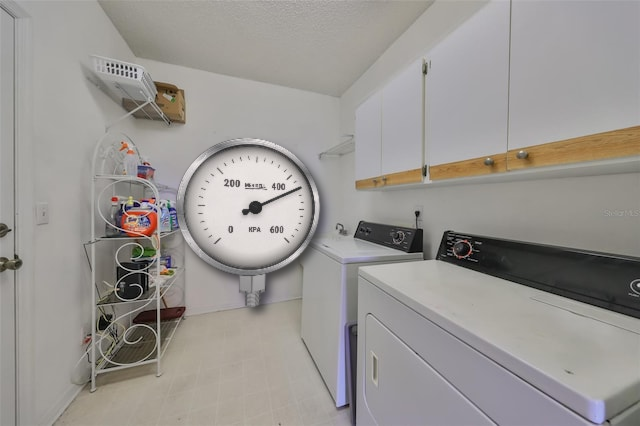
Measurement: 440 kPa
